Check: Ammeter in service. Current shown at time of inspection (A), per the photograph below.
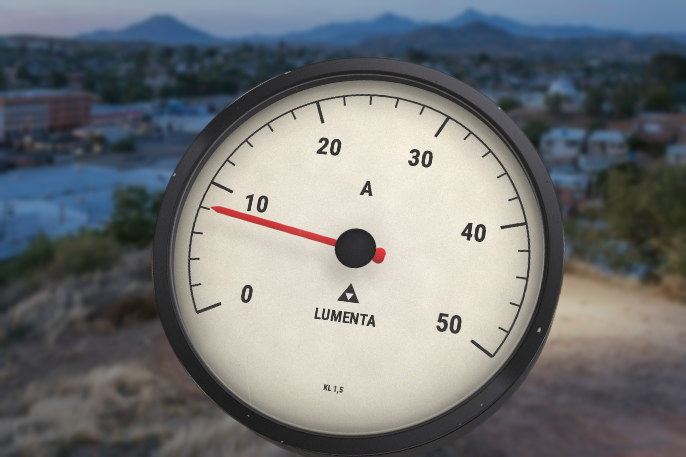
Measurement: 8 A
